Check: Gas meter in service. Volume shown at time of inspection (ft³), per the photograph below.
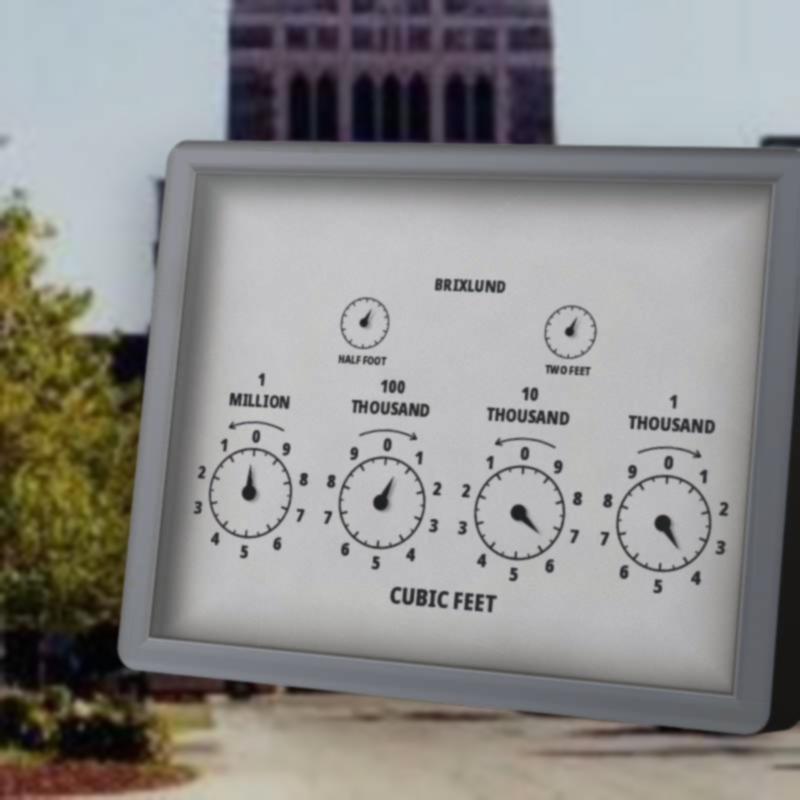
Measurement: 6400 ft³
